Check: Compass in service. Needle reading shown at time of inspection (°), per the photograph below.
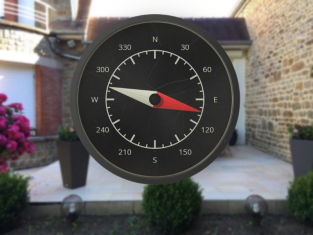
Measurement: 105 °
